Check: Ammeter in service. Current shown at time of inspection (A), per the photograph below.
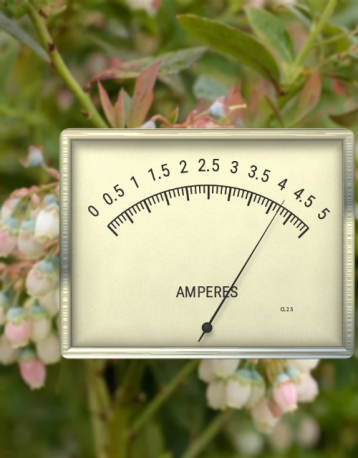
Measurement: 4.2 A
